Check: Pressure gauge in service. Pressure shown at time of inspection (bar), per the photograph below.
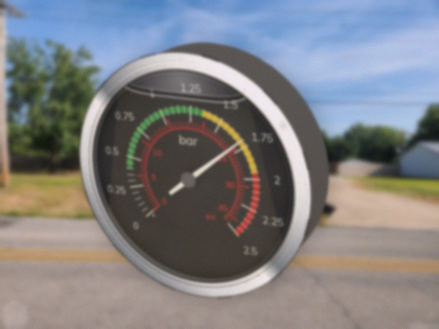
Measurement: 1.7 bar
